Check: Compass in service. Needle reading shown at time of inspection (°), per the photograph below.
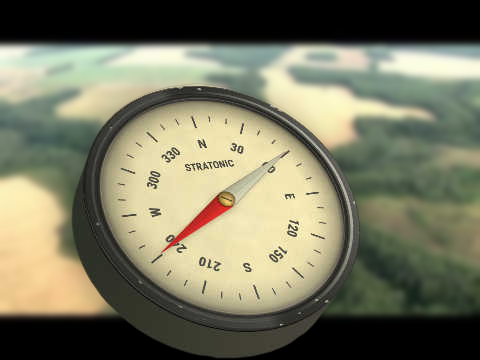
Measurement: 240 °
